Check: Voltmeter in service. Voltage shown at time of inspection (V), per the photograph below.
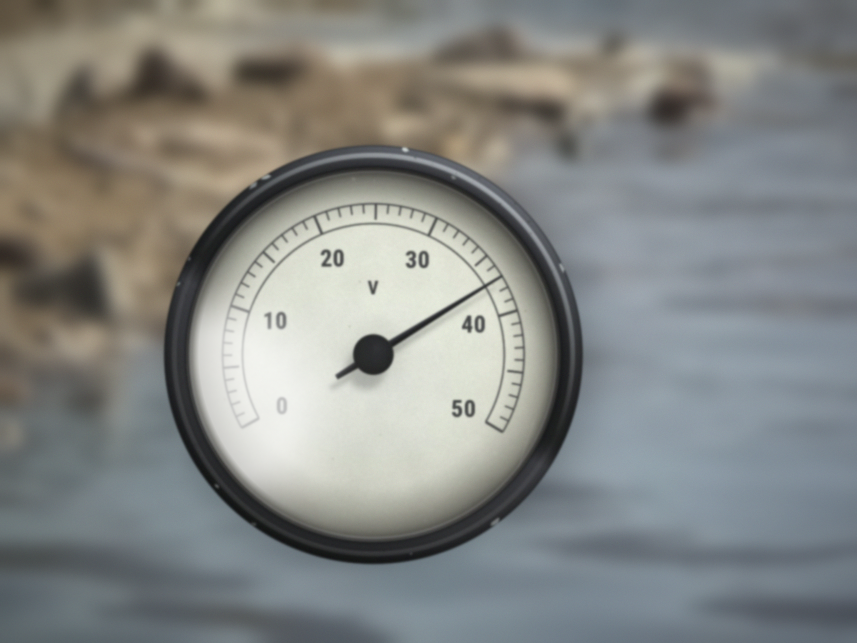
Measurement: 37 V
